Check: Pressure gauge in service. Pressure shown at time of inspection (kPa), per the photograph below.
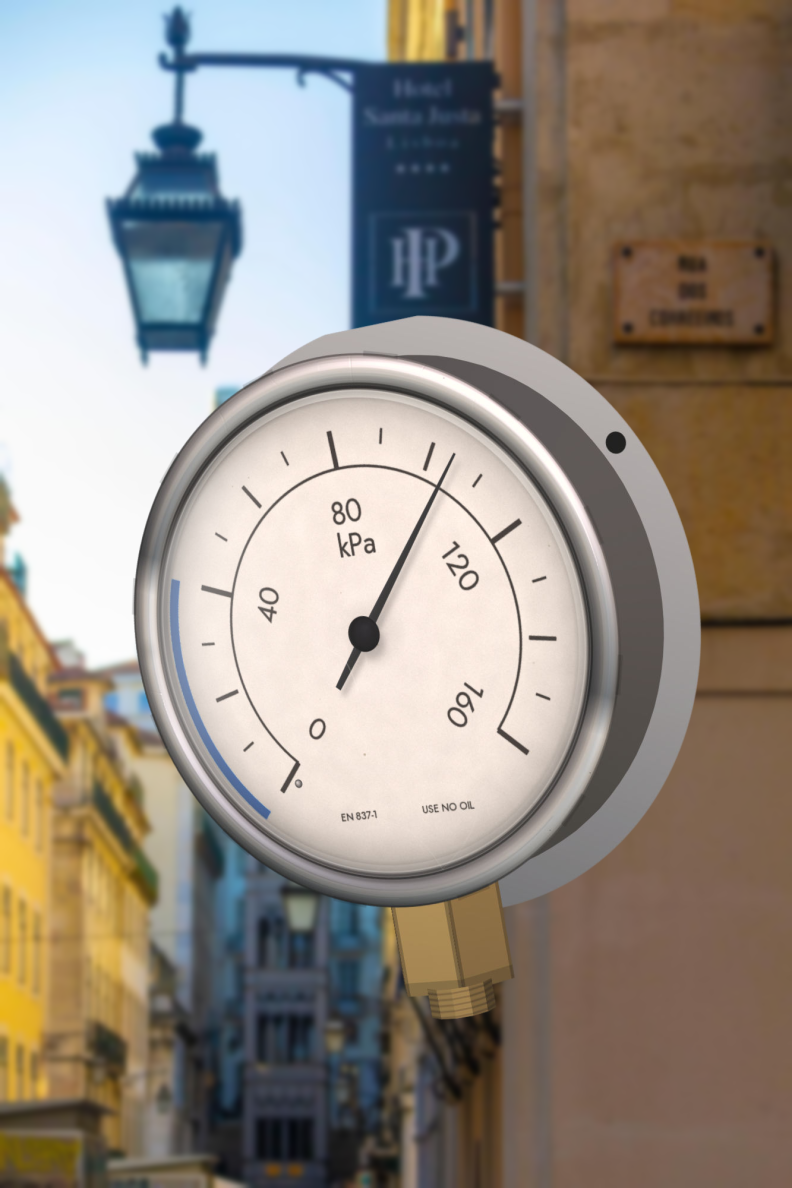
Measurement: 105 kPa
